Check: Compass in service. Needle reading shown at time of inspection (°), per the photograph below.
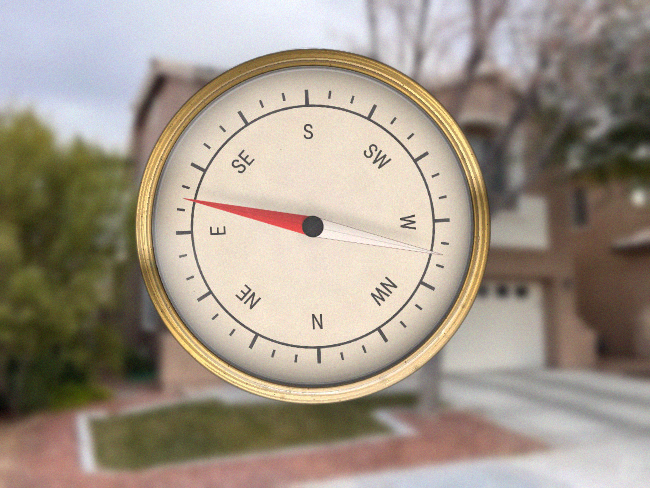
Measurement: 105 °
